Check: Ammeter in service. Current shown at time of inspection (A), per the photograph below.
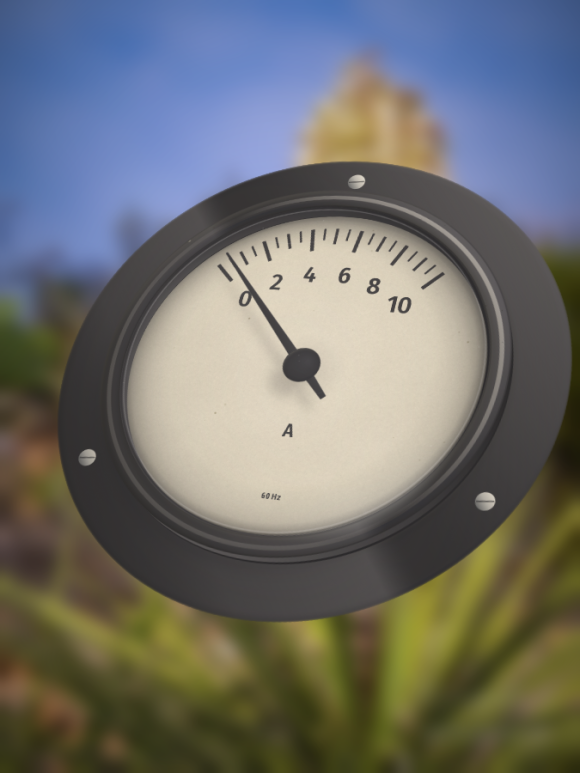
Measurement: 0.5 A
